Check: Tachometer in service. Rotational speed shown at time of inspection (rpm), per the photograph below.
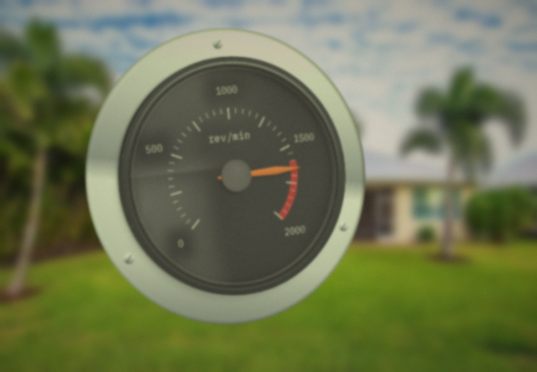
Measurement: 1650 rpm
